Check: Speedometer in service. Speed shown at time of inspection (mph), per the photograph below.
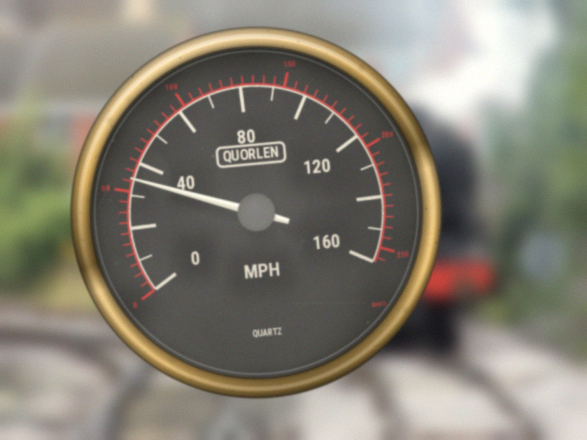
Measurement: 35 mph
